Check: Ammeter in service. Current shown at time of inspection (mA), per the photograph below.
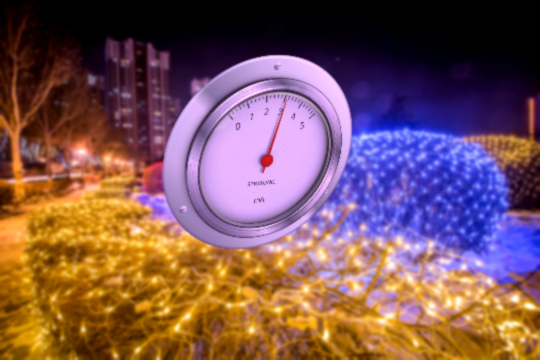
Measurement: 3 mA
